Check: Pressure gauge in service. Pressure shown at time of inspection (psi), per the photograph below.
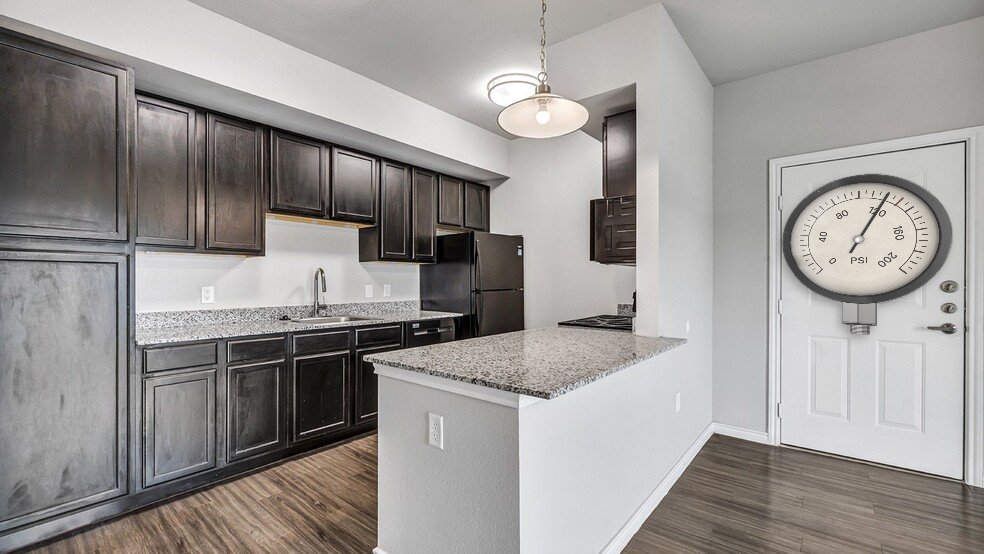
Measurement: 120 psi
